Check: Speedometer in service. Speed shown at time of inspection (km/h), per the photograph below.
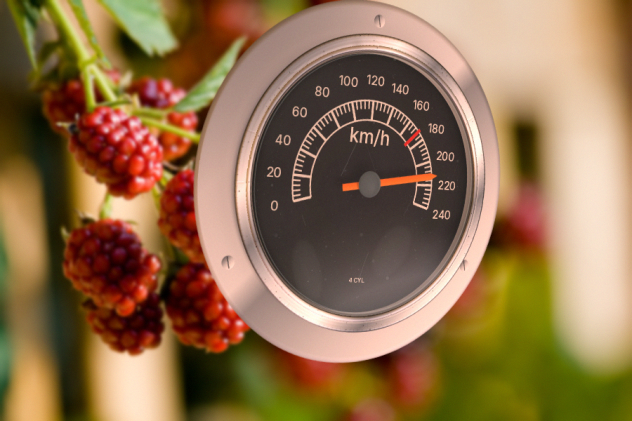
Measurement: 212 km/h
